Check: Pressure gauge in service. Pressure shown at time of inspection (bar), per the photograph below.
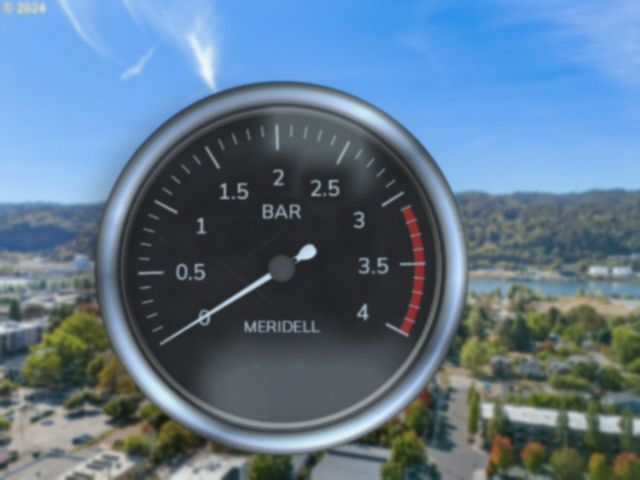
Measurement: 0 bar
